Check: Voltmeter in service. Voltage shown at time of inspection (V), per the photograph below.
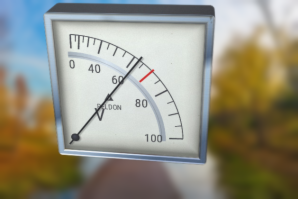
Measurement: 62.5 V
